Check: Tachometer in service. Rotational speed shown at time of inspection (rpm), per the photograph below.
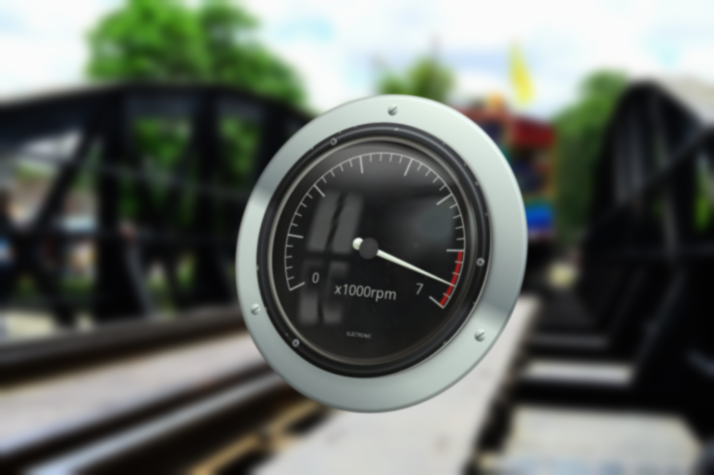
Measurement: 6600 rpm
